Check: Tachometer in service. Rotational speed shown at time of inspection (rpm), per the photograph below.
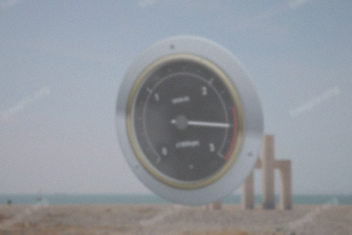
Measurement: 2600 rpm
